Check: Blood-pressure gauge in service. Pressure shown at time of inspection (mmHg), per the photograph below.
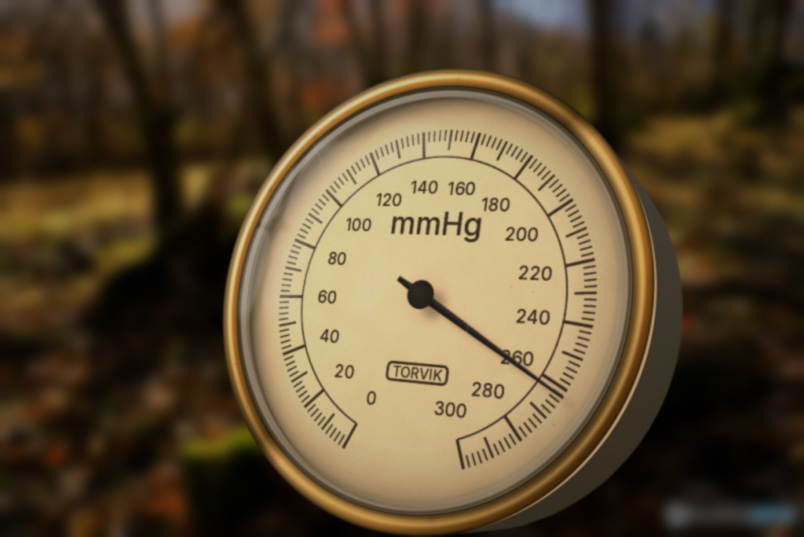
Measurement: 262 mmHg
